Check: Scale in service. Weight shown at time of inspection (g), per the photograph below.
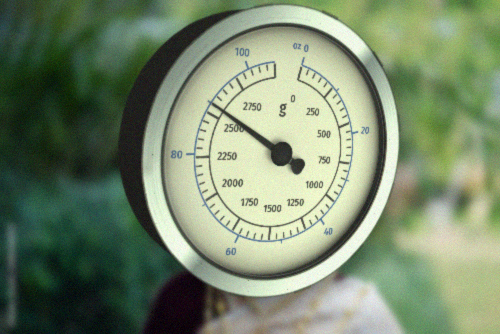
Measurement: 2550 g
